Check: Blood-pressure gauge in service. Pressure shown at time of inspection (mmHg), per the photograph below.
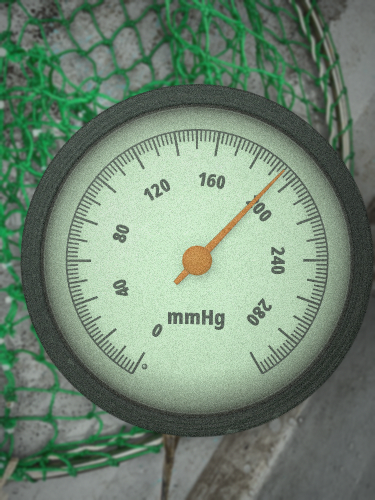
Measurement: 194 mmHg
